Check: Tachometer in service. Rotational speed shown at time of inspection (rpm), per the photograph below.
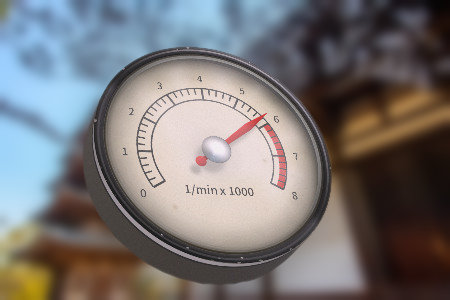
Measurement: 5800 rpm
